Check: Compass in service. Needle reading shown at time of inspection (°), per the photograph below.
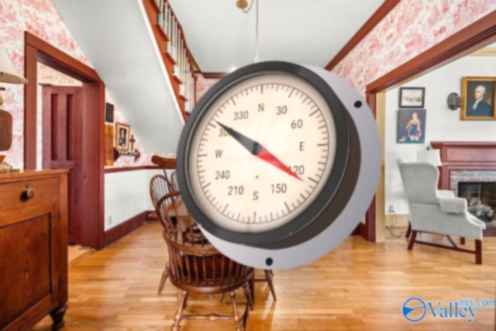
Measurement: 125 °
